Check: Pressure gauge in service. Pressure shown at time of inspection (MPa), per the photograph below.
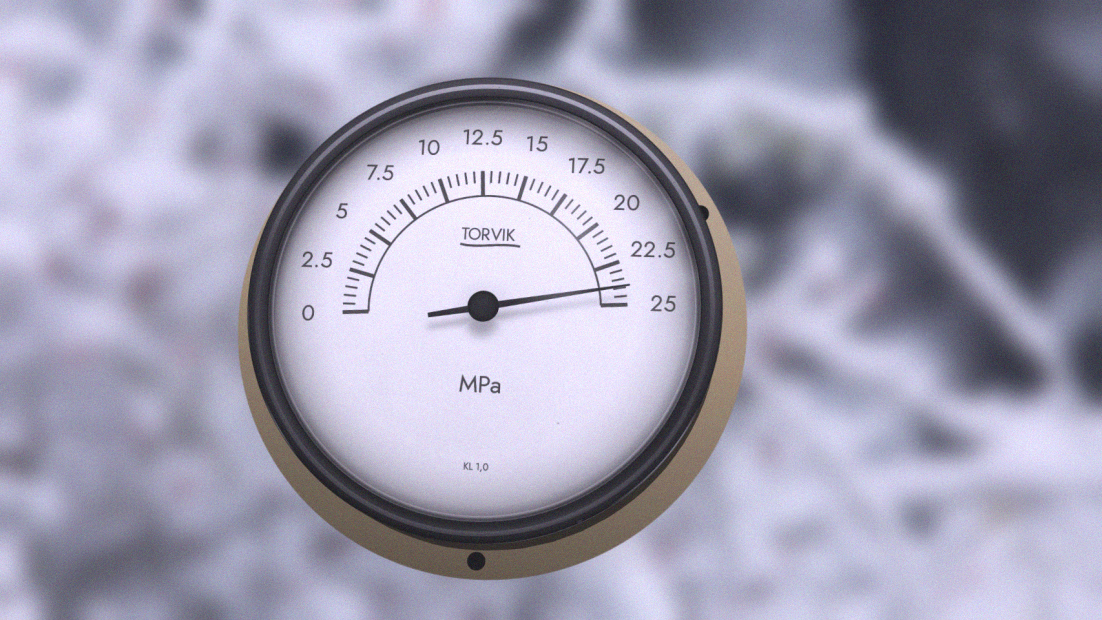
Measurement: 24 MPa
